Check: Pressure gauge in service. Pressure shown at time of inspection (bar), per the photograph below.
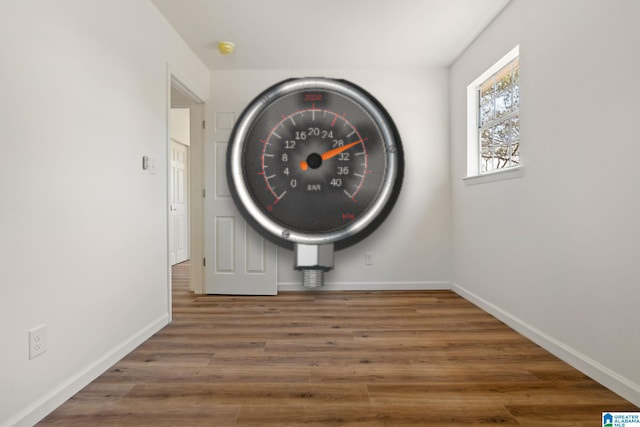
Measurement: 30 bar
